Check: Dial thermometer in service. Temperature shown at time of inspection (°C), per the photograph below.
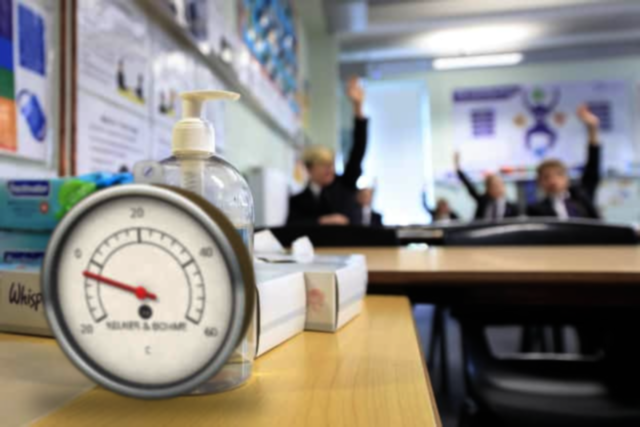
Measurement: -4 °C
